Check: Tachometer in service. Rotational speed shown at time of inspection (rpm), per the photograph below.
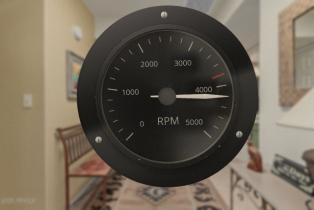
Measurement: 4200 rpm
